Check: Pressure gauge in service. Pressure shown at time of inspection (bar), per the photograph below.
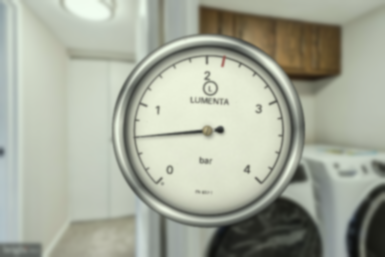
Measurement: 0.6 bar
